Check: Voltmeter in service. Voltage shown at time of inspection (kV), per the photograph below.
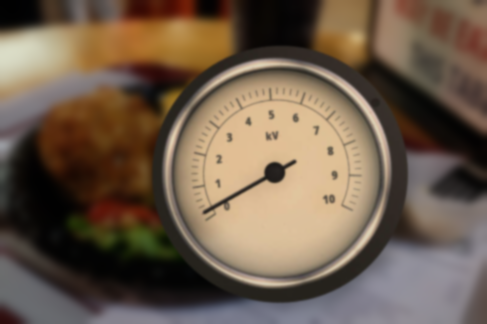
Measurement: 0.2 kV
